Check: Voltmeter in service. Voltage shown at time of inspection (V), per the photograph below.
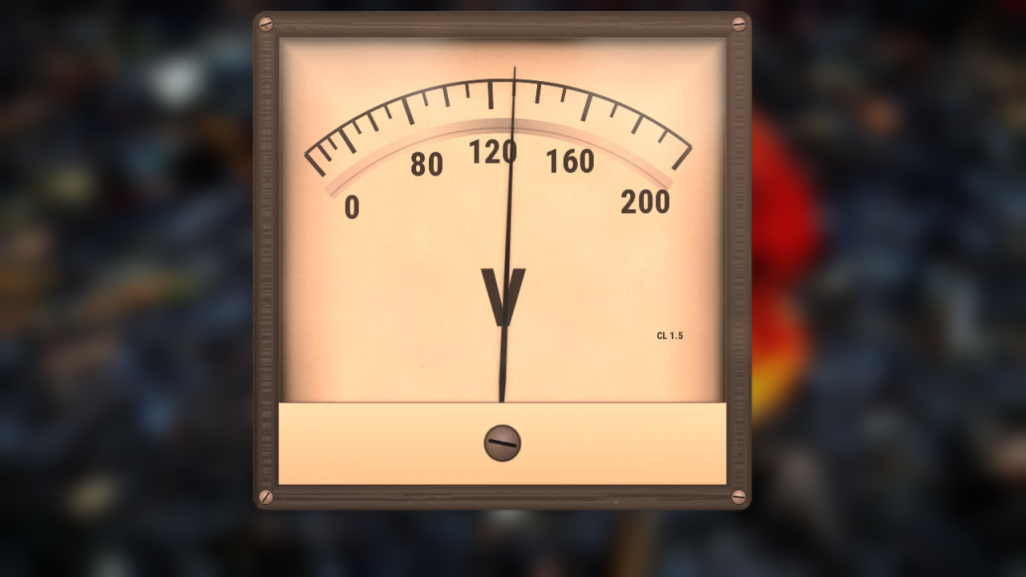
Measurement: 130 V
